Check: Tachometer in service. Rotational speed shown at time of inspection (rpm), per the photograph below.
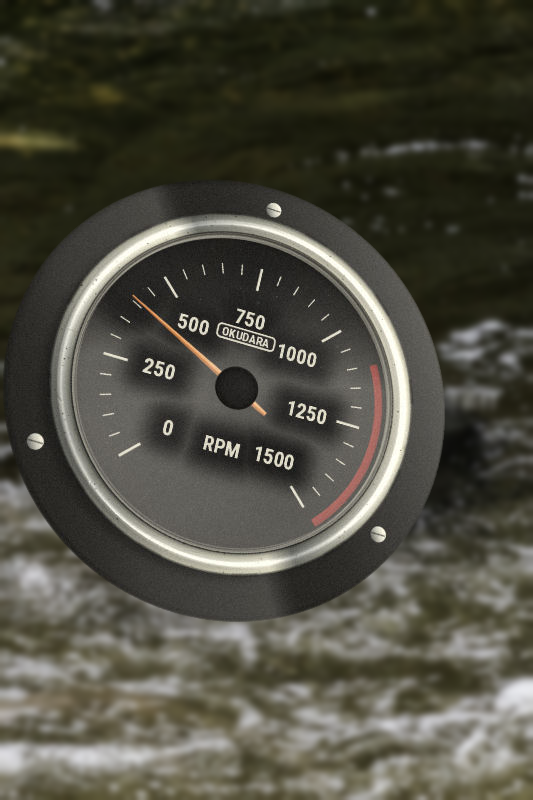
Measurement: 400 rpm
